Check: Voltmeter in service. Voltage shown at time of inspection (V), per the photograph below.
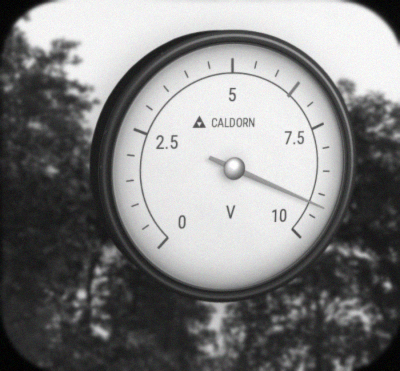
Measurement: 9.25 V
